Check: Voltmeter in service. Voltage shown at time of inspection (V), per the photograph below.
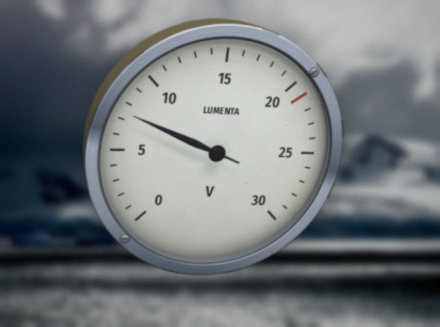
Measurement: 7.5 V
